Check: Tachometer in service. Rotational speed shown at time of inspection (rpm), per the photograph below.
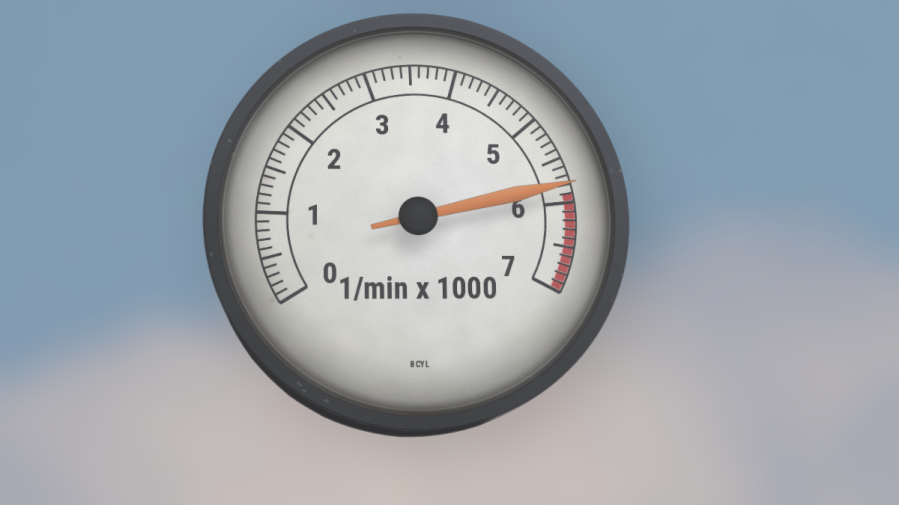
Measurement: 5800 rpm
